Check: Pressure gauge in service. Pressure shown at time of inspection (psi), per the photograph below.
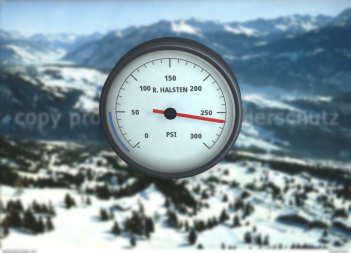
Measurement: 260 psi
